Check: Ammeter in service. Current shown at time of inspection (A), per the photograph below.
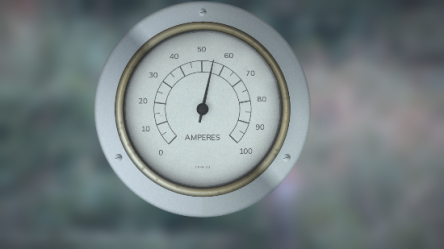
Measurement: 55 A
